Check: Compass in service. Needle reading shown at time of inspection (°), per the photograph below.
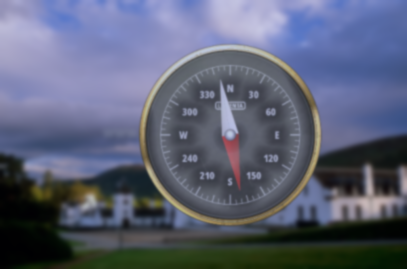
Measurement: 170 °
